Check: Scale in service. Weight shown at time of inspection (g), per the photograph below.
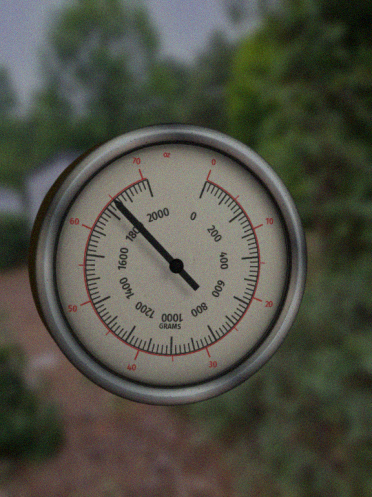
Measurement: 1840 g
